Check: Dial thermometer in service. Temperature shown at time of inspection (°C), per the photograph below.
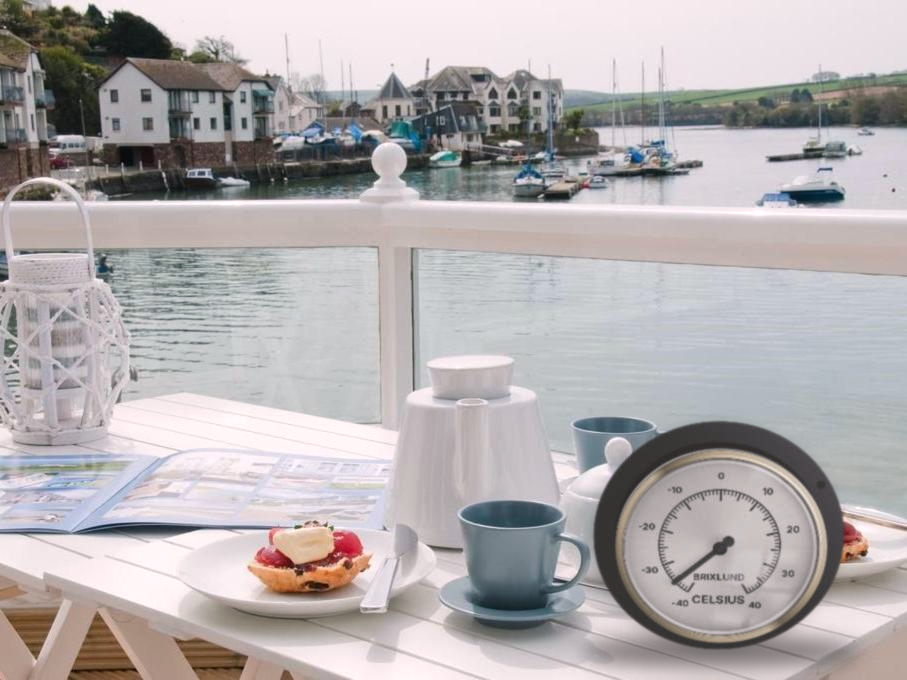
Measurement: -35 °C
